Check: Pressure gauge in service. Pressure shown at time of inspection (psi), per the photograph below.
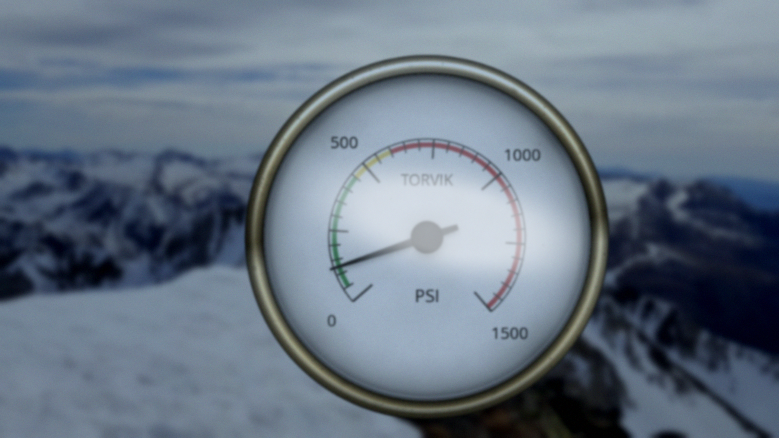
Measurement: 125 psi
